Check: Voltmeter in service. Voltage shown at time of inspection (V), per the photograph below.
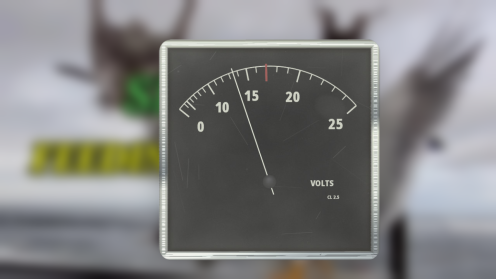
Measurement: 13.5 V
